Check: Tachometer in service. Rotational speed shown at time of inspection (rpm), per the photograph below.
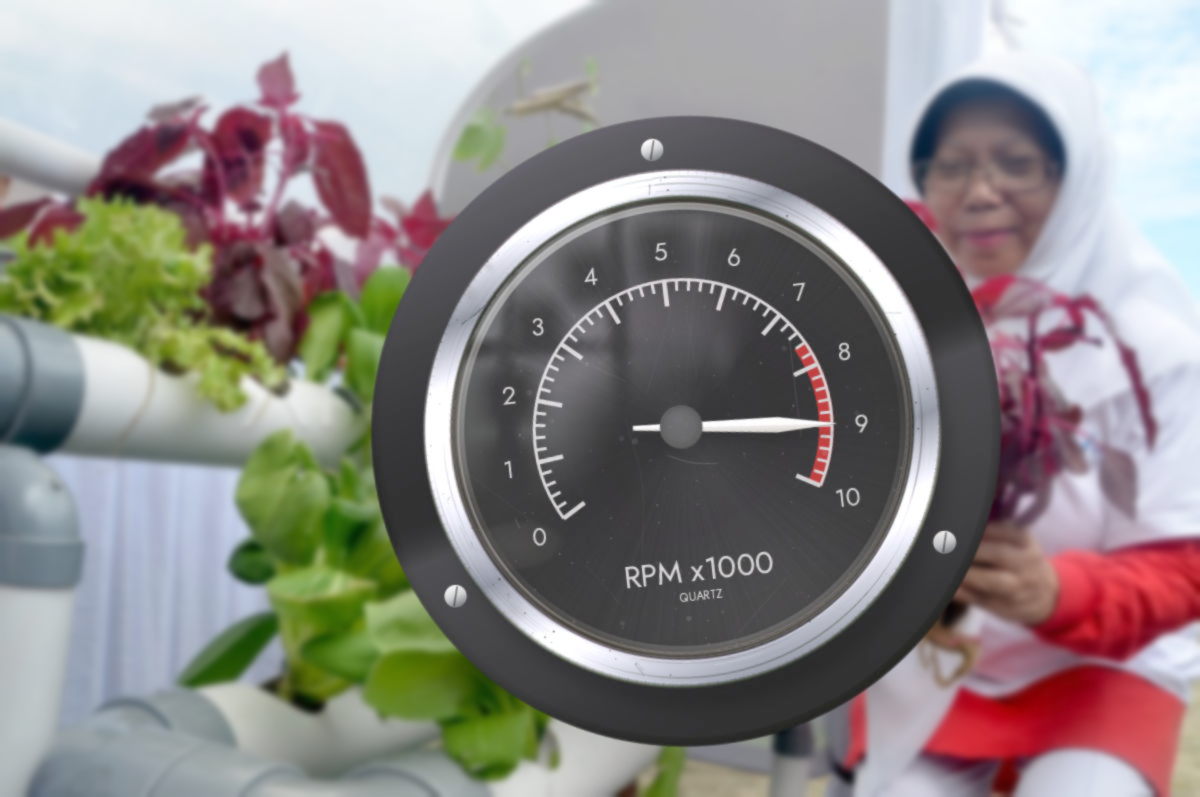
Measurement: 9000 rpm
